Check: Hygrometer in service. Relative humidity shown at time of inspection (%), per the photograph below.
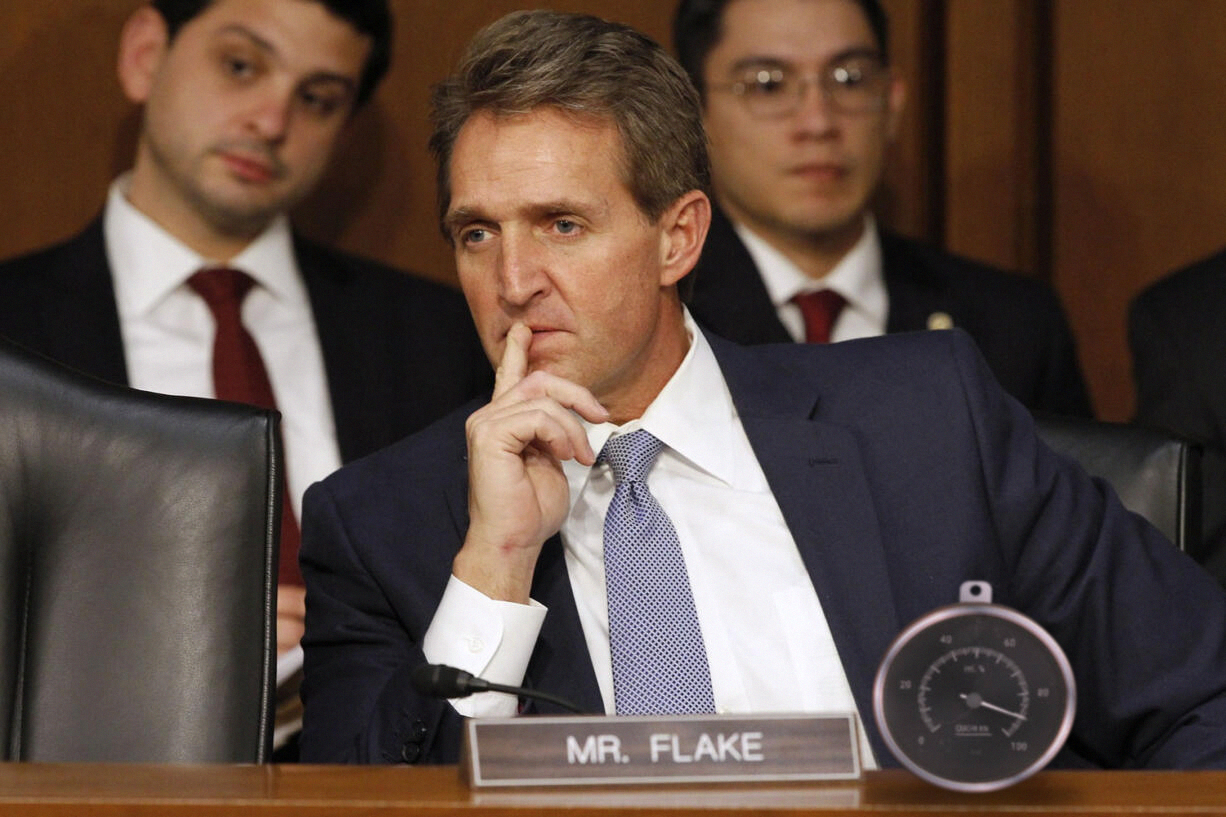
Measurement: 90 %
